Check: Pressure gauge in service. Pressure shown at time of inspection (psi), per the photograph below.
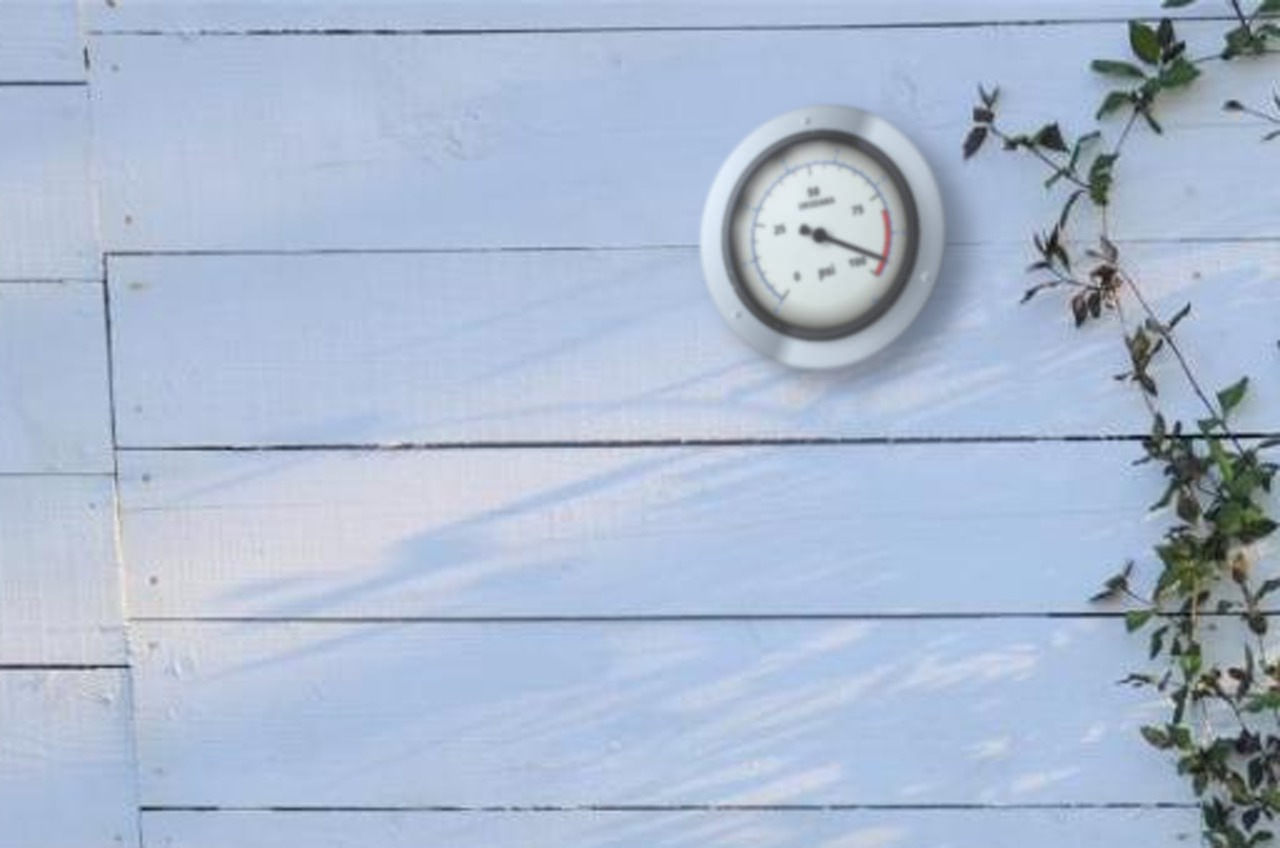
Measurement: 95 psi
